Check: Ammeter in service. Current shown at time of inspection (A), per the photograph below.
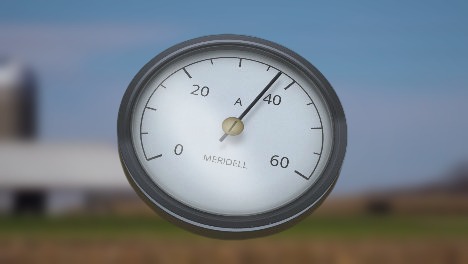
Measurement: 37.5 A
